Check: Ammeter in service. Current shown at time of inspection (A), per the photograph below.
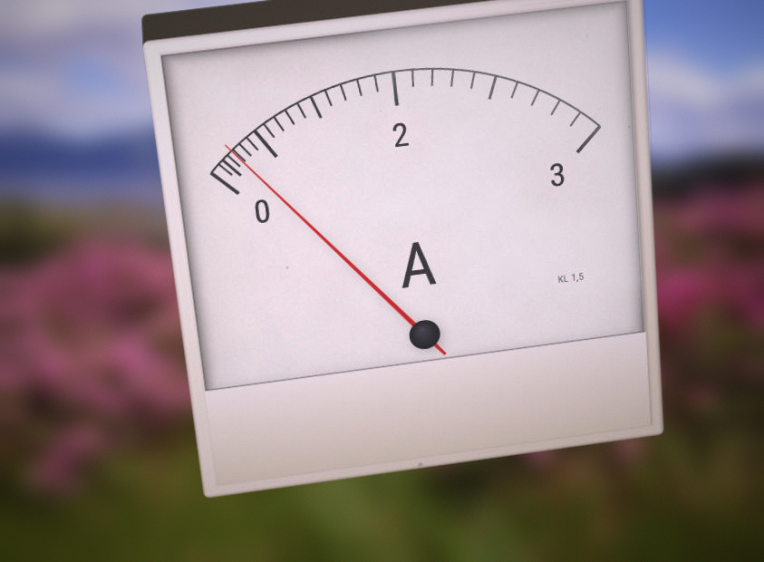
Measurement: 0.7 A
